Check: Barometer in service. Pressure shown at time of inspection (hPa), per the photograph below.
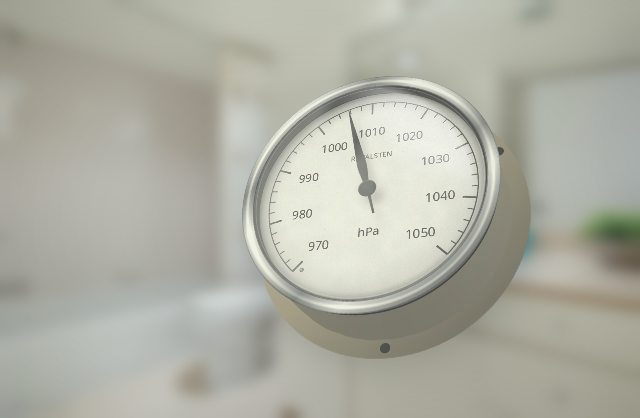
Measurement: 1006 hPa
